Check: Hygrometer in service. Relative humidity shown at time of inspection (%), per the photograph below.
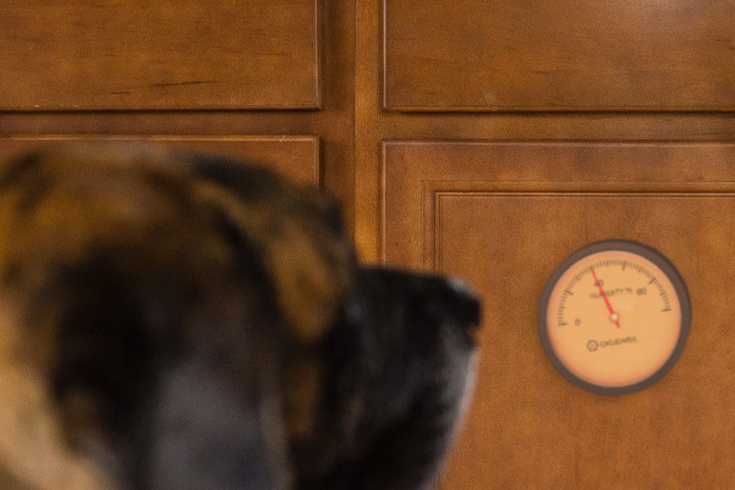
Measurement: 40 %
